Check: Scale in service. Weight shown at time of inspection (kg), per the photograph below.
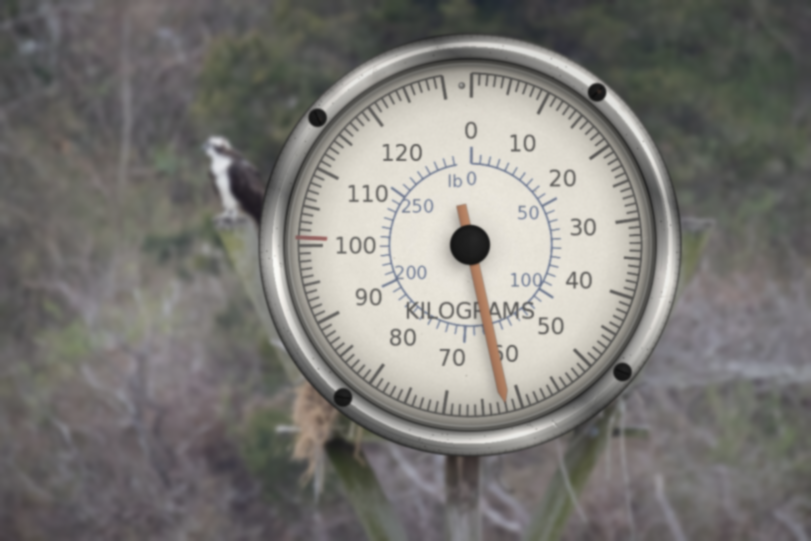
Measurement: 62 kg
